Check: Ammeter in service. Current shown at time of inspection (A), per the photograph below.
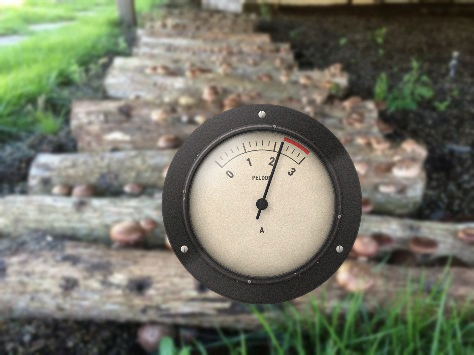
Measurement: 2.2 A
